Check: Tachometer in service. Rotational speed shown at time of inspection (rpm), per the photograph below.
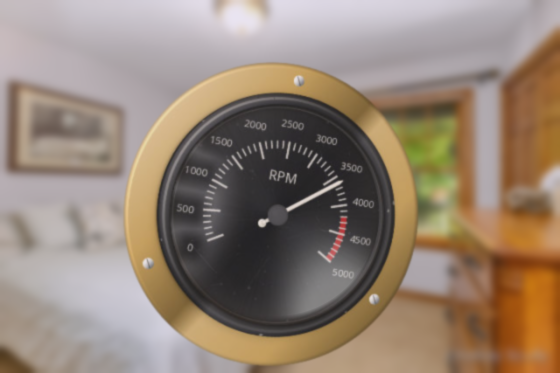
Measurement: 3600 rpm
